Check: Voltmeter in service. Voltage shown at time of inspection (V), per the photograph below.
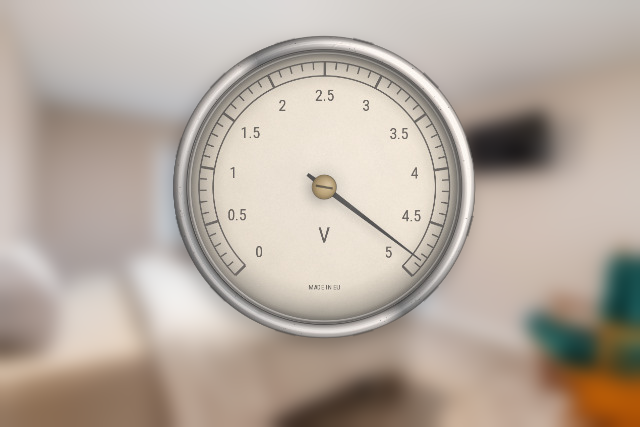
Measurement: 4.85 V
